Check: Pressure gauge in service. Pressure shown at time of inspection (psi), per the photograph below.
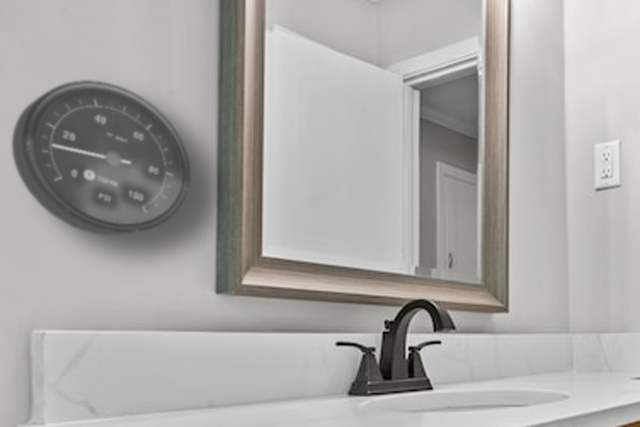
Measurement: 12.5 psi
